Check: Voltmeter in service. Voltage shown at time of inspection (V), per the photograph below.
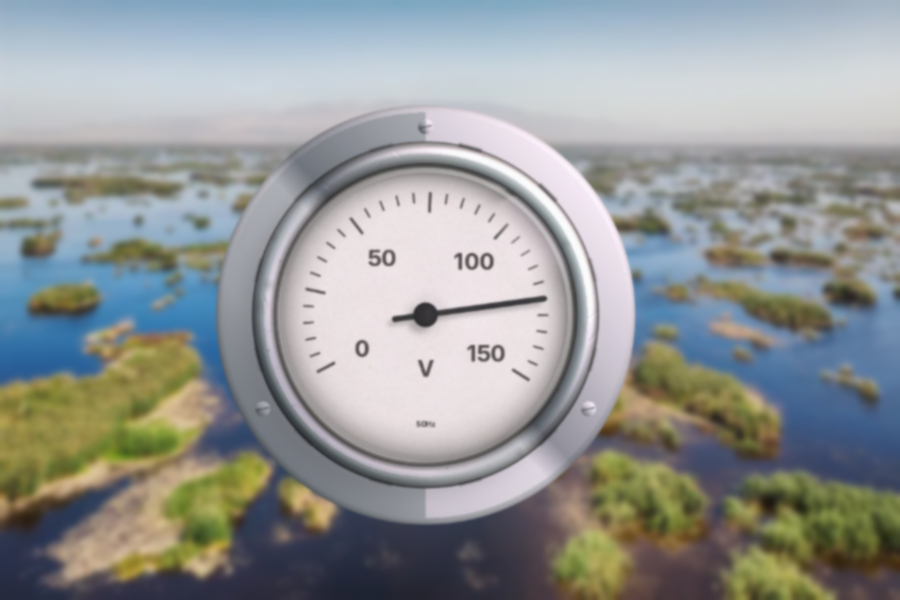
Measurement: 125 V
